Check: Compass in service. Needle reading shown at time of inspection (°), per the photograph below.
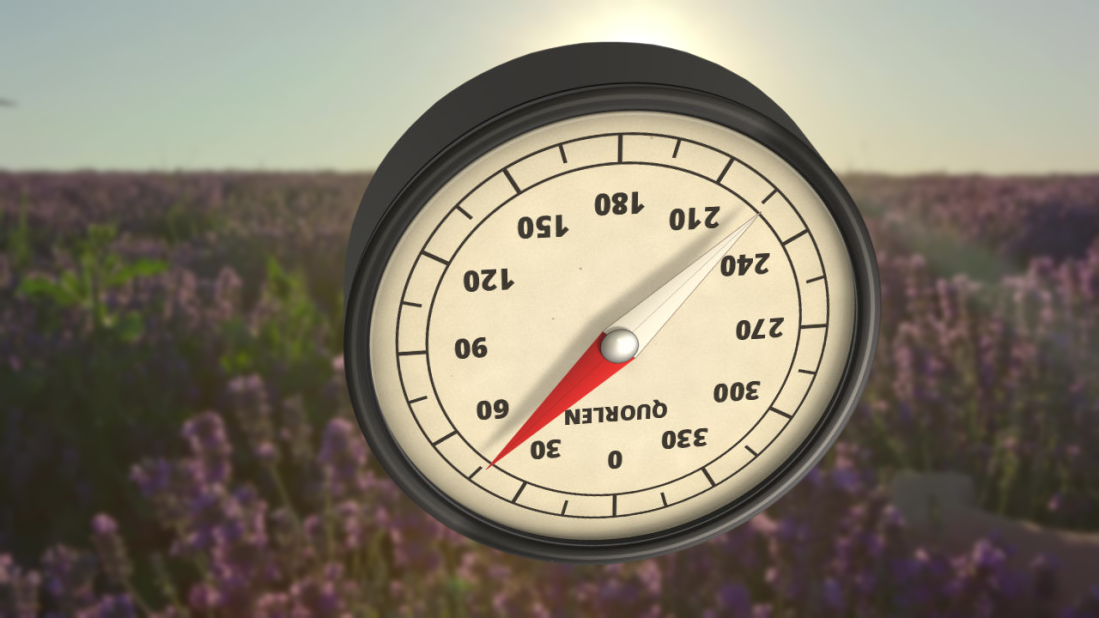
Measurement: 45 °
